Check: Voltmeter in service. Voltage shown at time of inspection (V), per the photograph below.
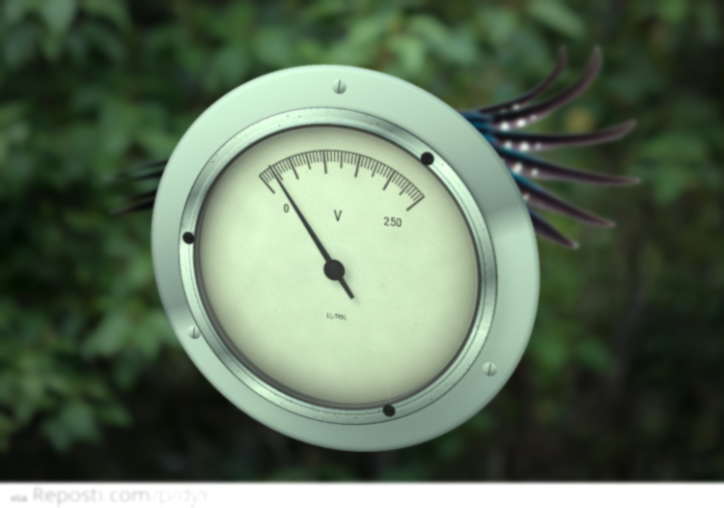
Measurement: 25 V
